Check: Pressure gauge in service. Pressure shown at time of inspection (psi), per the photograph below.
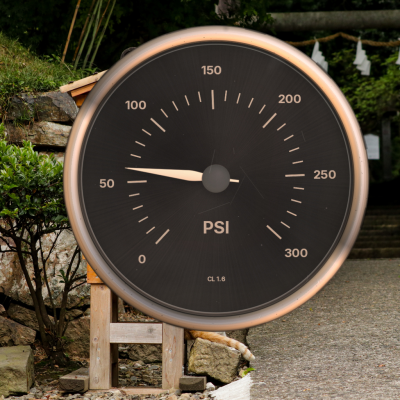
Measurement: 60 psi
